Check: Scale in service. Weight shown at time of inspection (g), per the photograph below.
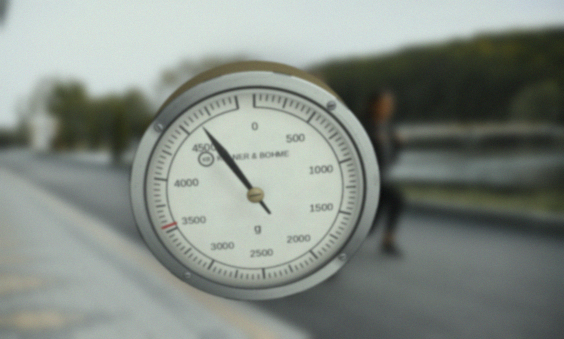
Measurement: 4650 g
